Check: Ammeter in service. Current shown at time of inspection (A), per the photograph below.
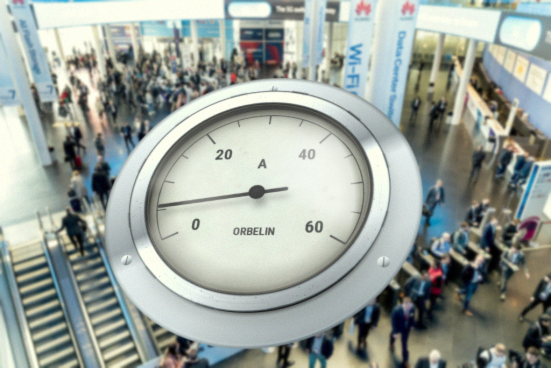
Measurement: 5 A
